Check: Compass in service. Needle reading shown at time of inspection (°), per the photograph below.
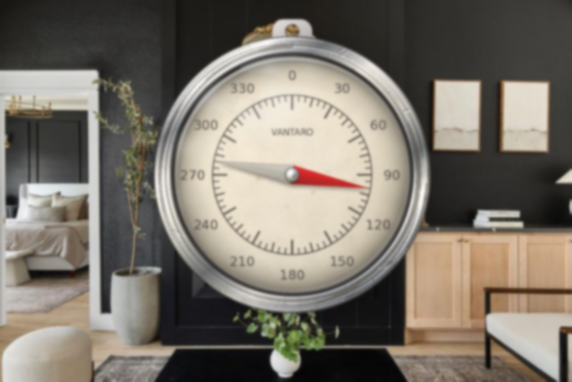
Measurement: 100 °
